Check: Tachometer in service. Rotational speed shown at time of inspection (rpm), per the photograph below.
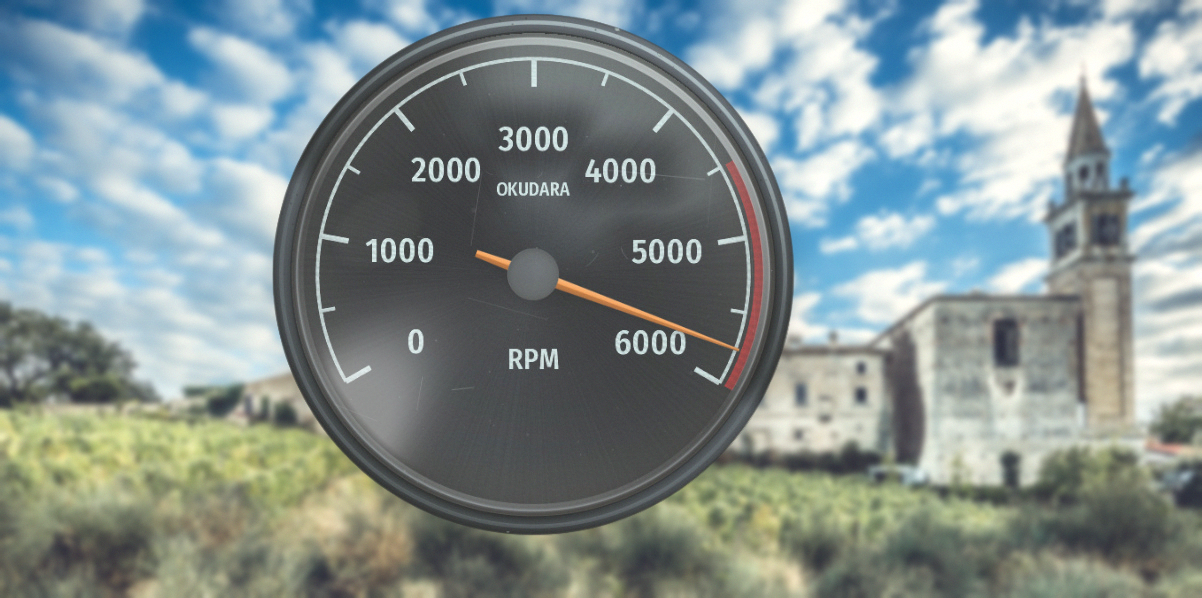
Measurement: 5750 rpm
